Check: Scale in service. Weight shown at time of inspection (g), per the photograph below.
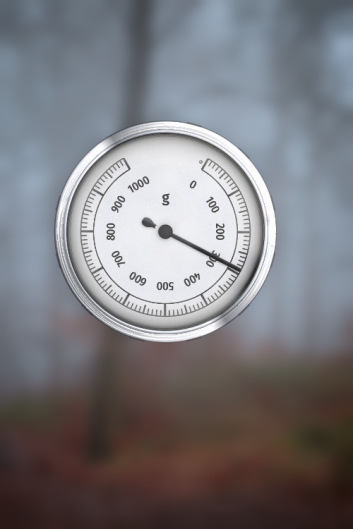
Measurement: 290 g
